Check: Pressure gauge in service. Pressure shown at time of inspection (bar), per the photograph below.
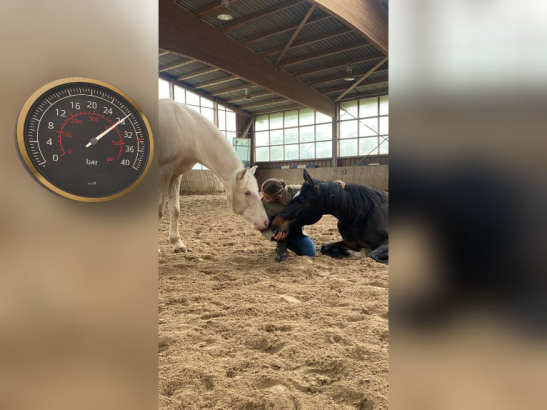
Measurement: 28 bar
